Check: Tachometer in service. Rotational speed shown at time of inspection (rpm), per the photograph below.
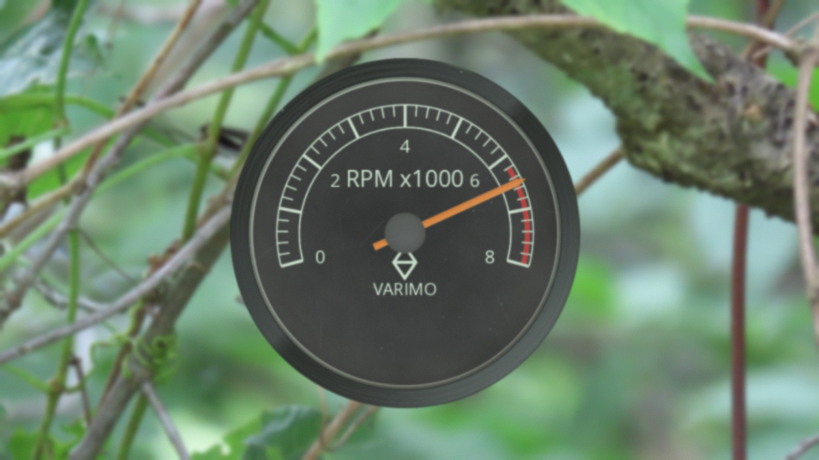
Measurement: 6500 rpm
